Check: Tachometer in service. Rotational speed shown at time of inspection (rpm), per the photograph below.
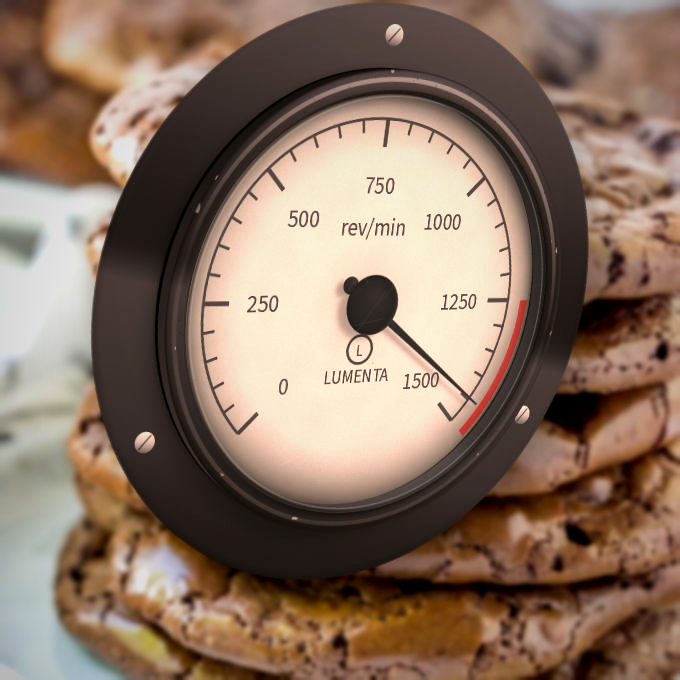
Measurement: 1450 rpm
